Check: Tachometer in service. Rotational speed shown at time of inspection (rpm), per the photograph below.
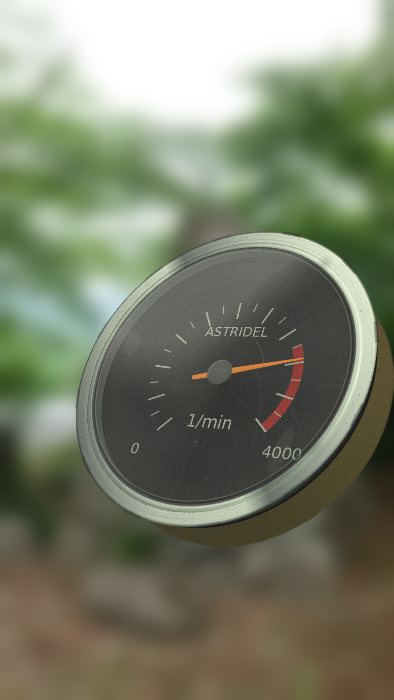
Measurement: 3200 rpm
